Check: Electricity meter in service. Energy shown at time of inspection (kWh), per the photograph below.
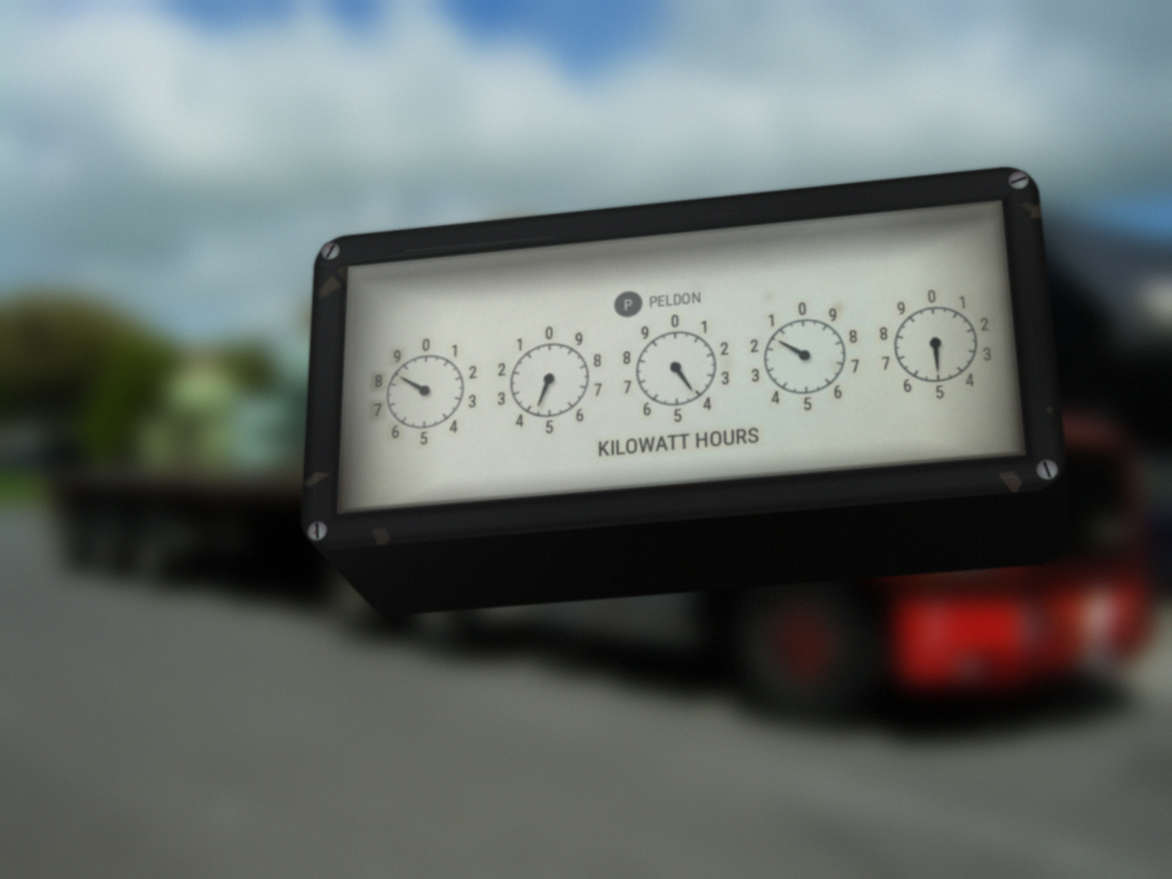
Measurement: 84415 kWh
